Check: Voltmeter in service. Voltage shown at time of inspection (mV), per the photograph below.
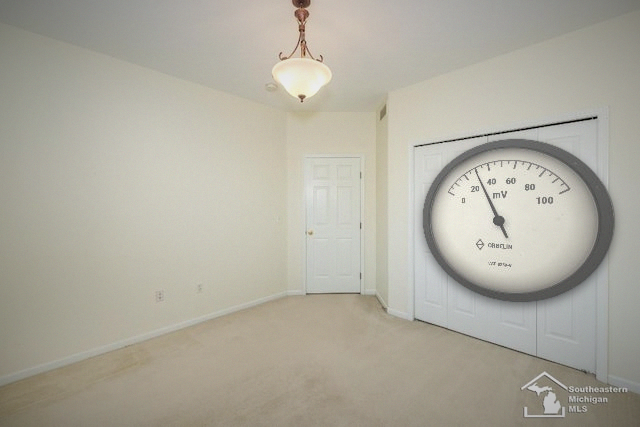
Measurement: 30 mV
